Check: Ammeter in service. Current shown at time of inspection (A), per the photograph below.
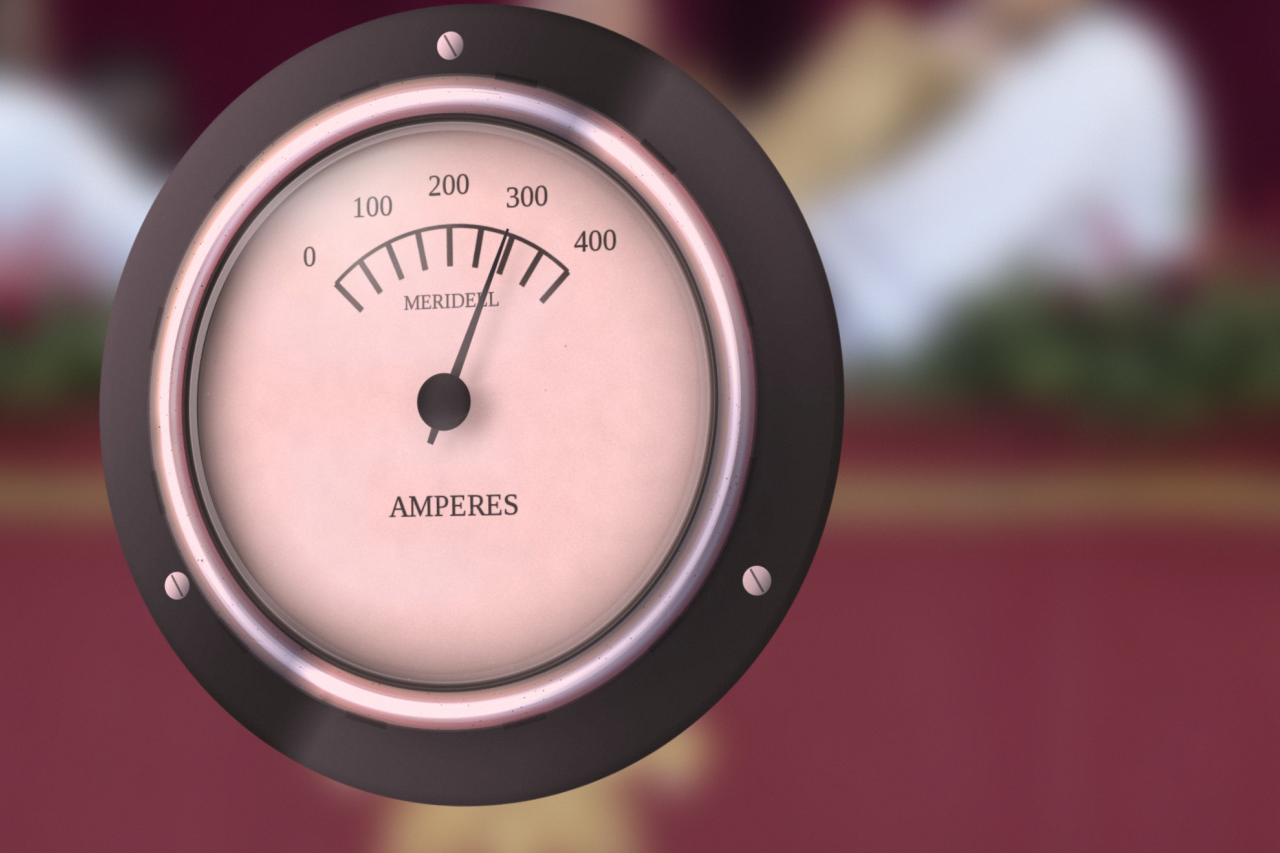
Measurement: 300 A
